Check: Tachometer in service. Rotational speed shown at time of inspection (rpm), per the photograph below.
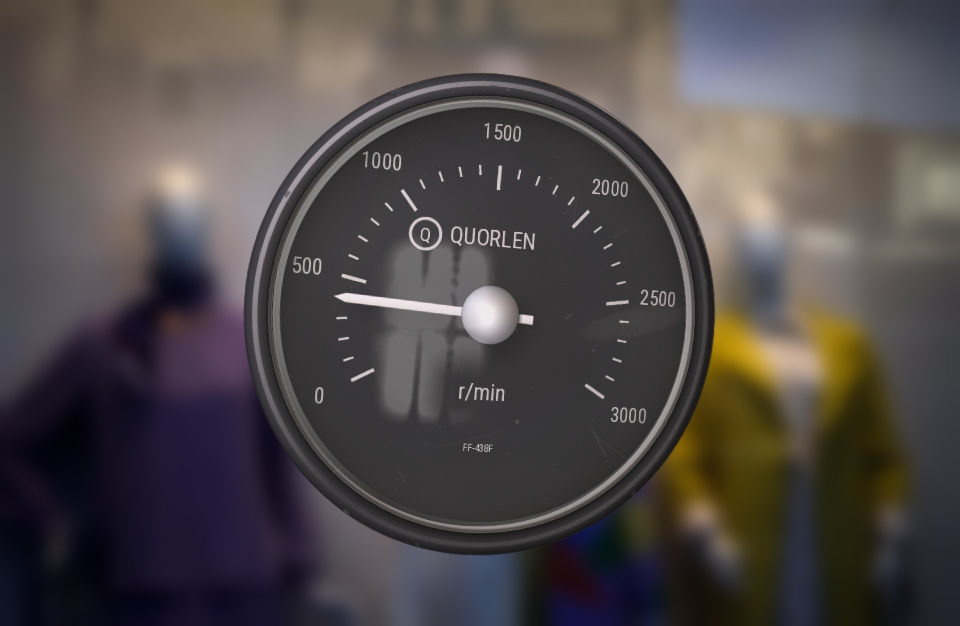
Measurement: 400 rpm
